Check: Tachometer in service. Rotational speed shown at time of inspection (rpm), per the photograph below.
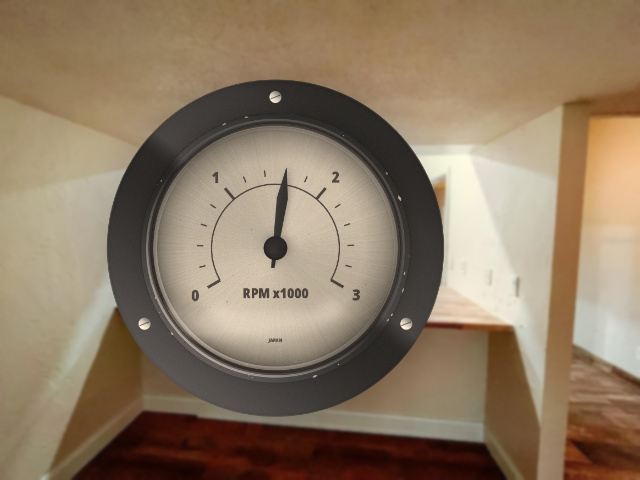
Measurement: 1600 rpm
